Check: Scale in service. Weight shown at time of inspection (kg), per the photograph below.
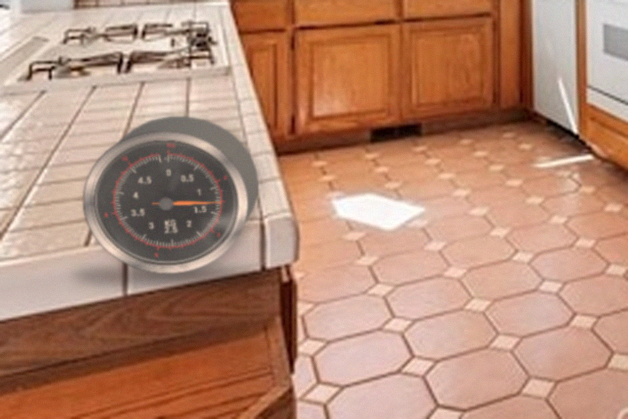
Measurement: 1.25 kg
